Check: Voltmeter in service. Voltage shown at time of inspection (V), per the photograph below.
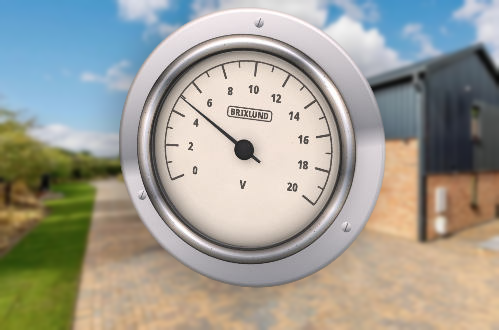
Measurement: 5 V
